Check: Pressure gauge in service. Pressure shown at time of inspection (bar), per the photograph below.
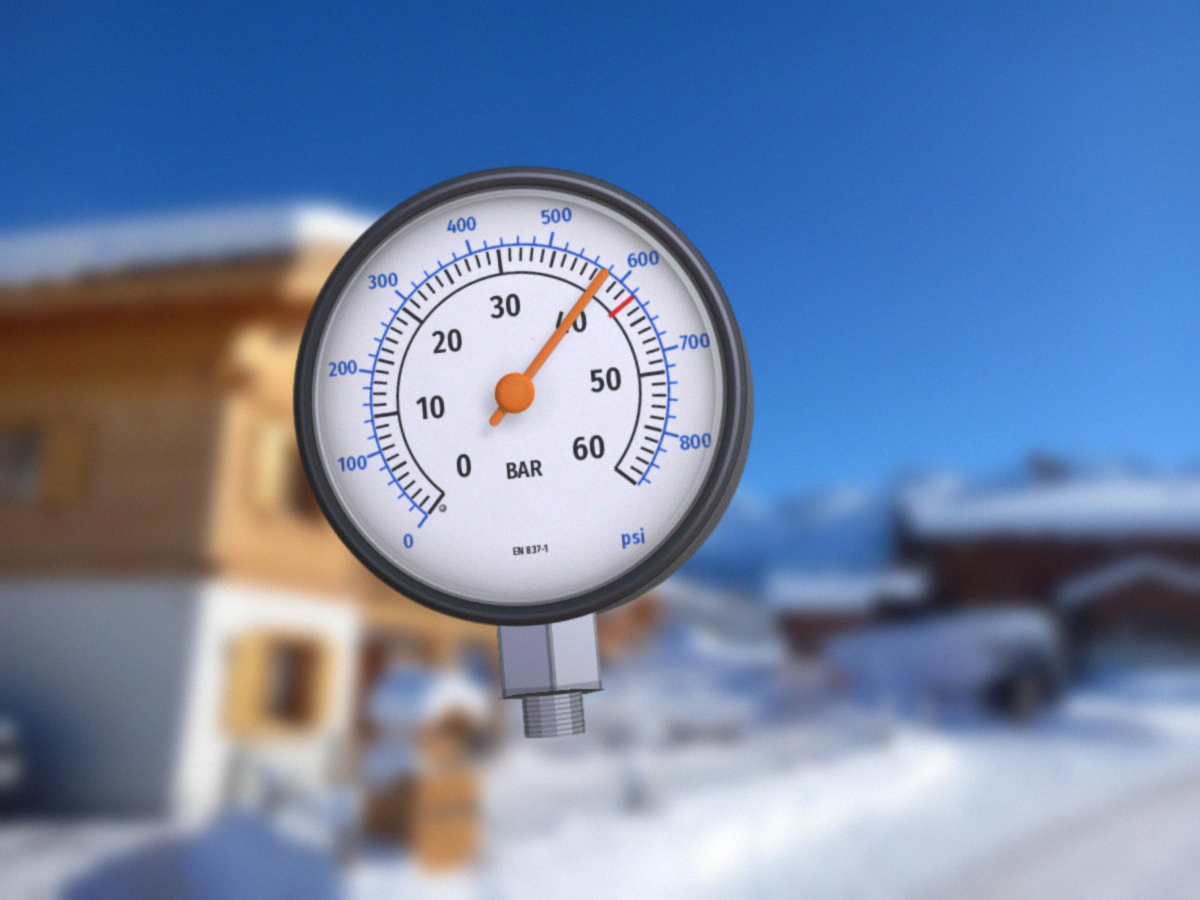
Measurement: 40 bar
